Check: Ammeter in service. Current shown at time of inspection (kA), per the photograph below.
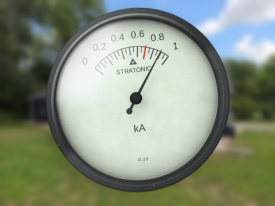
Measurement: 0.9 kA
